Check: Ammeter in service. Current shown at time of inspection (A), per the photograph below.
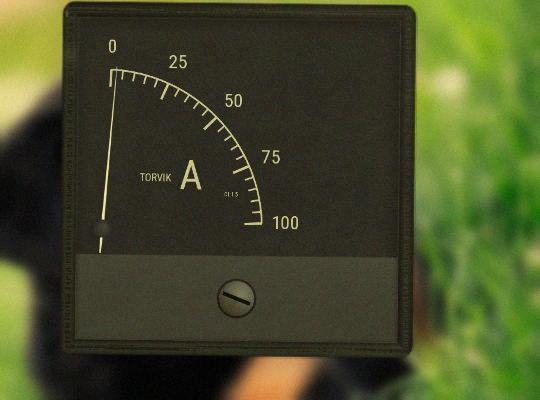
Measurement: 2.5 A
